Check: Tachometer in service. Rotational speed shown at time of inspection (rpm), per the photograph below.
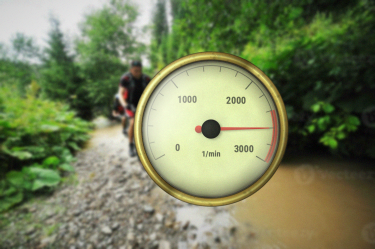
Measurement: 2600 rpm
